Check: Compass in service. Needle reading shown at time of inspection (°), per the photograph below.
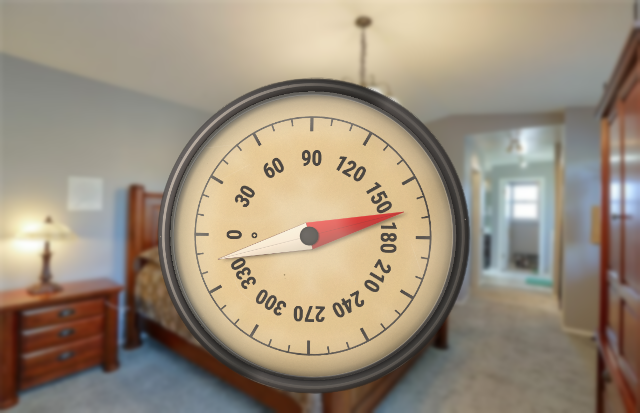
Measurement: 165 °
